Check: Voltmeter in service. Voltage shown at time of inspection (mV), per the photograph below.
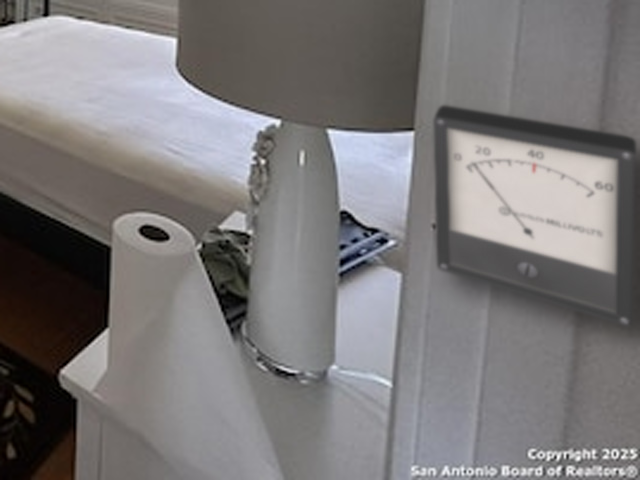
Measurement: 10 mV
